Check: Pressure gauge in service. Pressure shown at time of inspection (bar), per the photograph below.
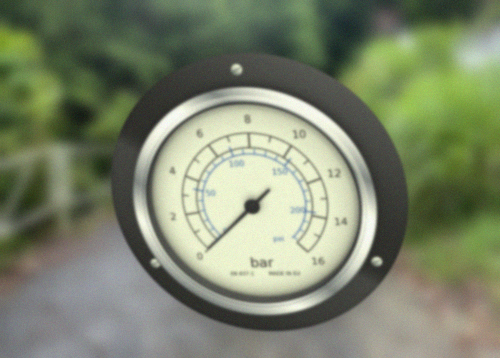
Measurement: 0 bar
